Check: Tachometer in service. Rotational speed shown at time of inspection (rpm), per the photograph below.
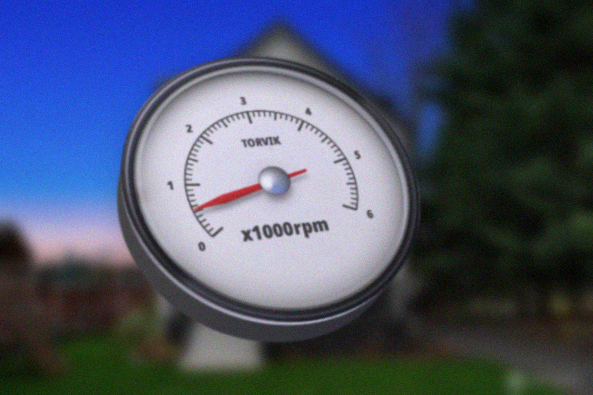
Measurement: 500 rpm
